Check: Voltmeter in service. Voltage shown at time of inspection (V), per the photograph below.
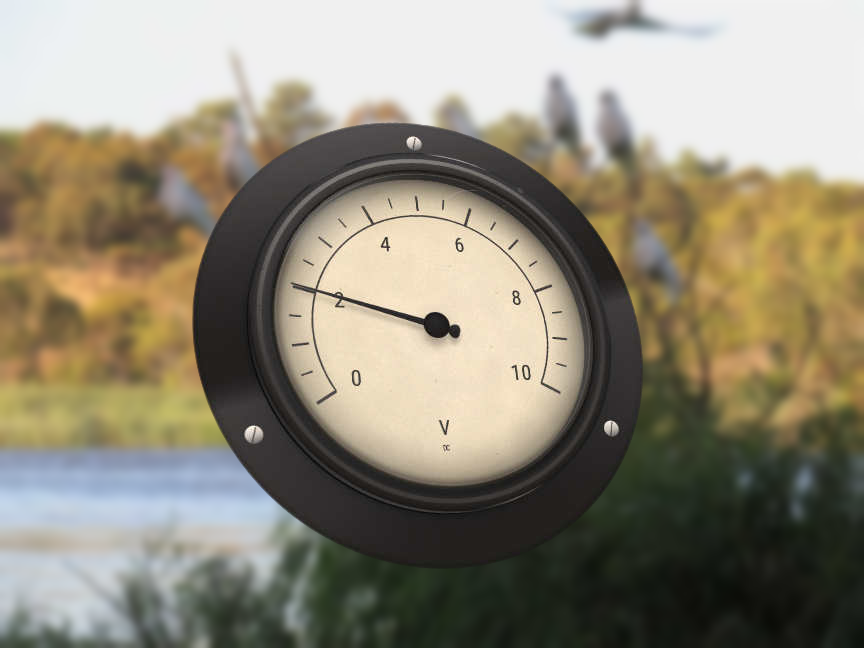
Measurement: 2 V
